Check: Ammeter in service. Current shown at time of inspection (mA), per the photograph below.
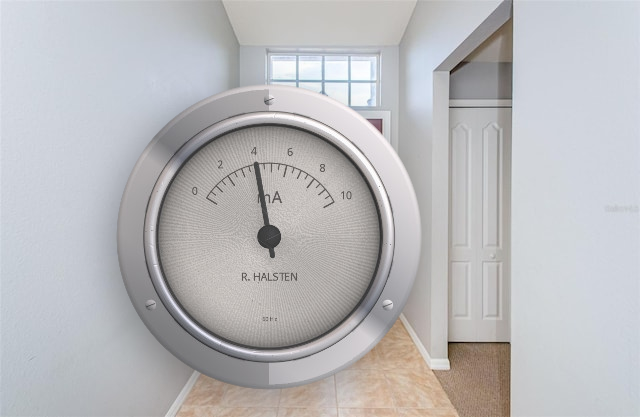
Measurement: 4 mA
